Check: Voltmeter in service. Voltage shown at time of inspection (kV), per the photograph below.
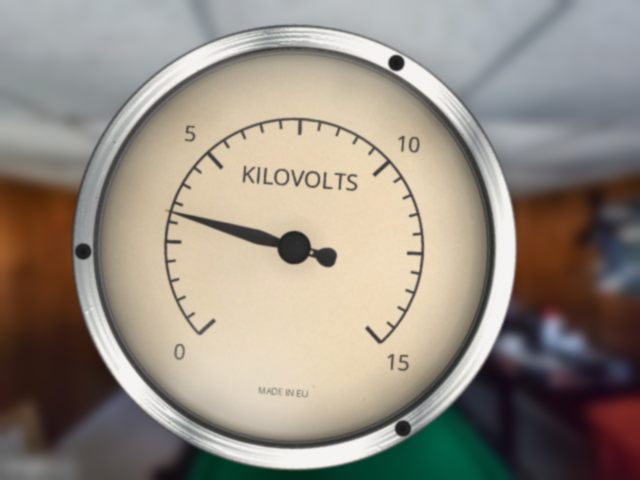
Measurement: 3.25 kV
